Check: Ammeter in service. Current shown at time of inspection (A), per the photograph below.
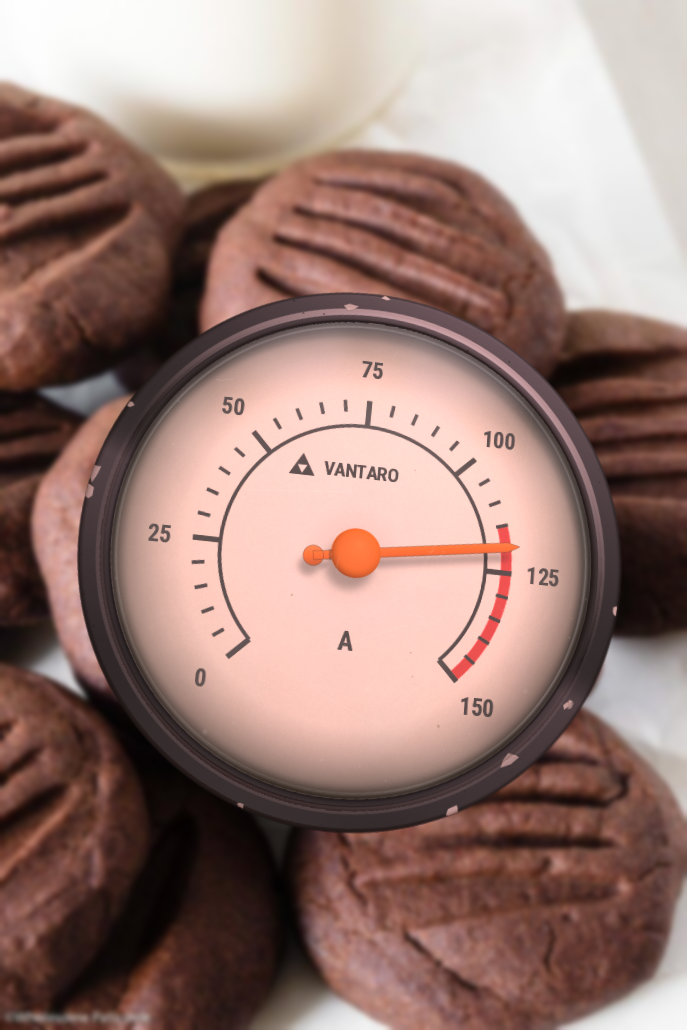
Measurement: 120 A
